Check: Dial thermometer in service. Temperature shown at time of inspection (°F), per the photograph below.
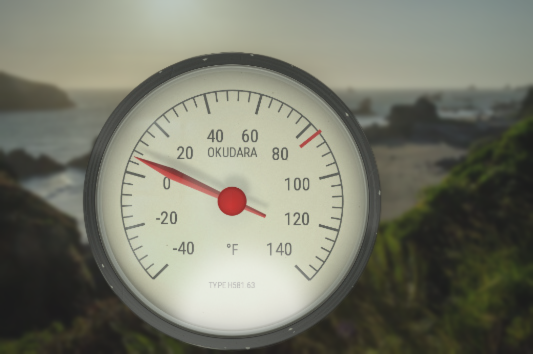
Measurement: 6 °F
